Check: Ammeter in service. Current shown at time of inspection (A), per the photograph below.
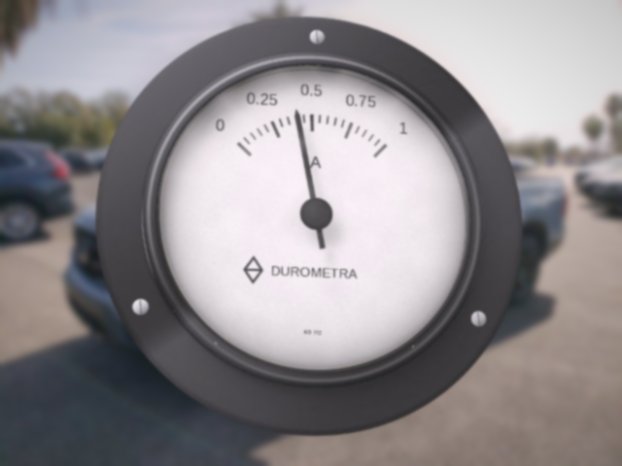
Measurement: 0.4 A
